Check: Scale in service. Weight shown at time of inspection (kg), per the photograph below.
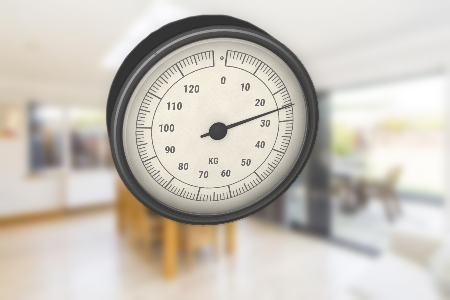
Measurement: 25 kg
